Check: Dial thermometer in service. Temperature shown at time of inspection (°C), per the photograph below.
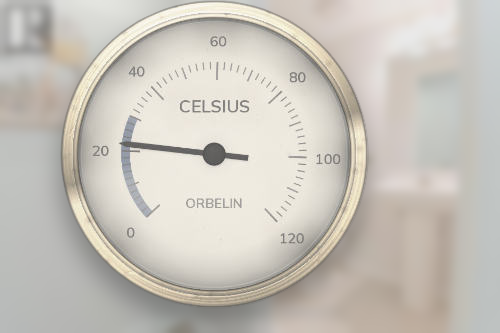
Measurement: 22 °C
